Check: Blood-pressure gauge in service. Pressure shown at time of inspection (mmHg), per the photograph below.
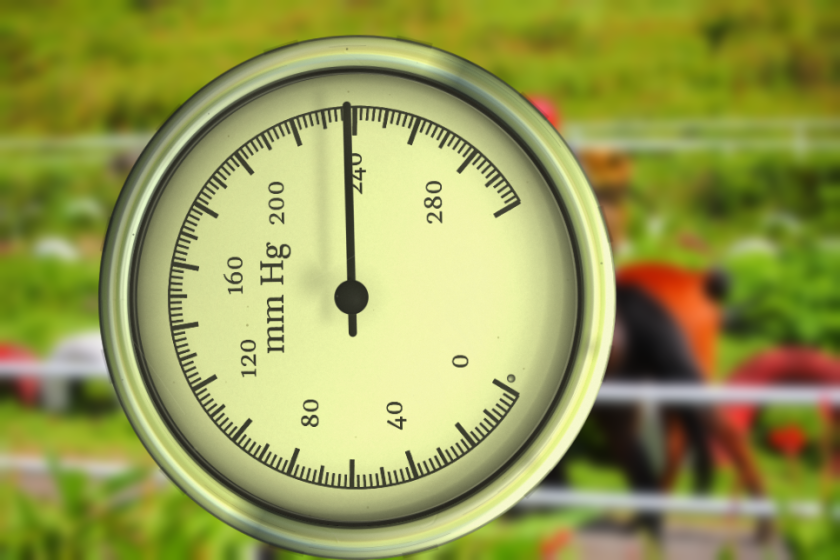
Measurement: 238 mmHg
